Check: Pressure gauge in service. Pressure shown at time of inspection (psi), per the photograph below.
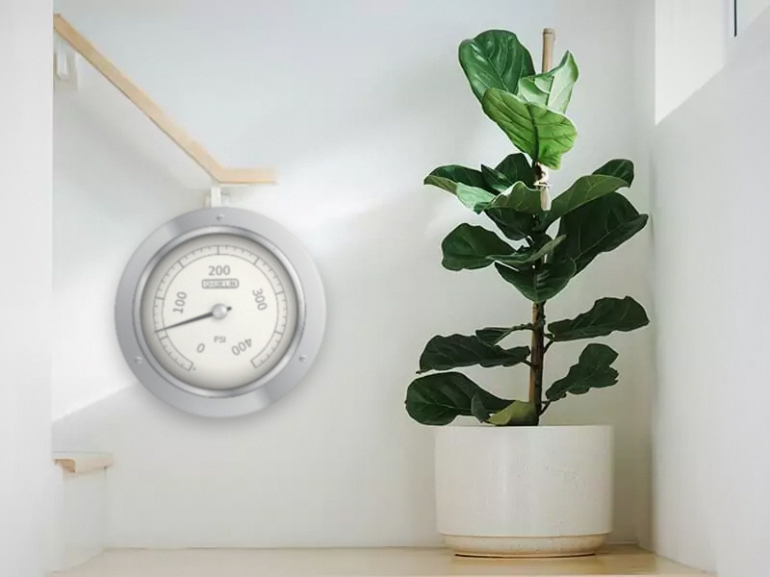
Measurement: 60 psi
